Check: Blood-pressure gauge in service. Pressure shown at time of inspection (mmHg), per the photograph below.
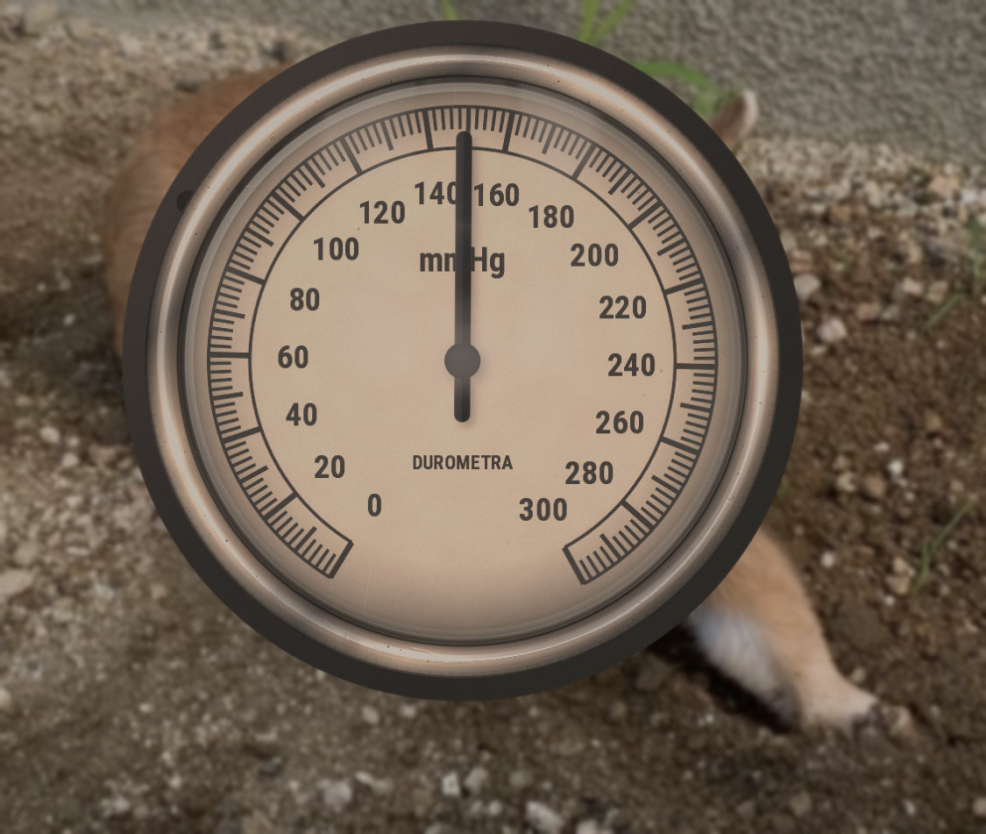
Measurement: 149 mmHg
